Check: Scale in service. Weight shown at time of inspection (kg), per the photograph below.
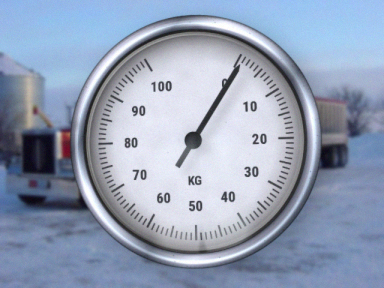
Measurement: 1 kg
